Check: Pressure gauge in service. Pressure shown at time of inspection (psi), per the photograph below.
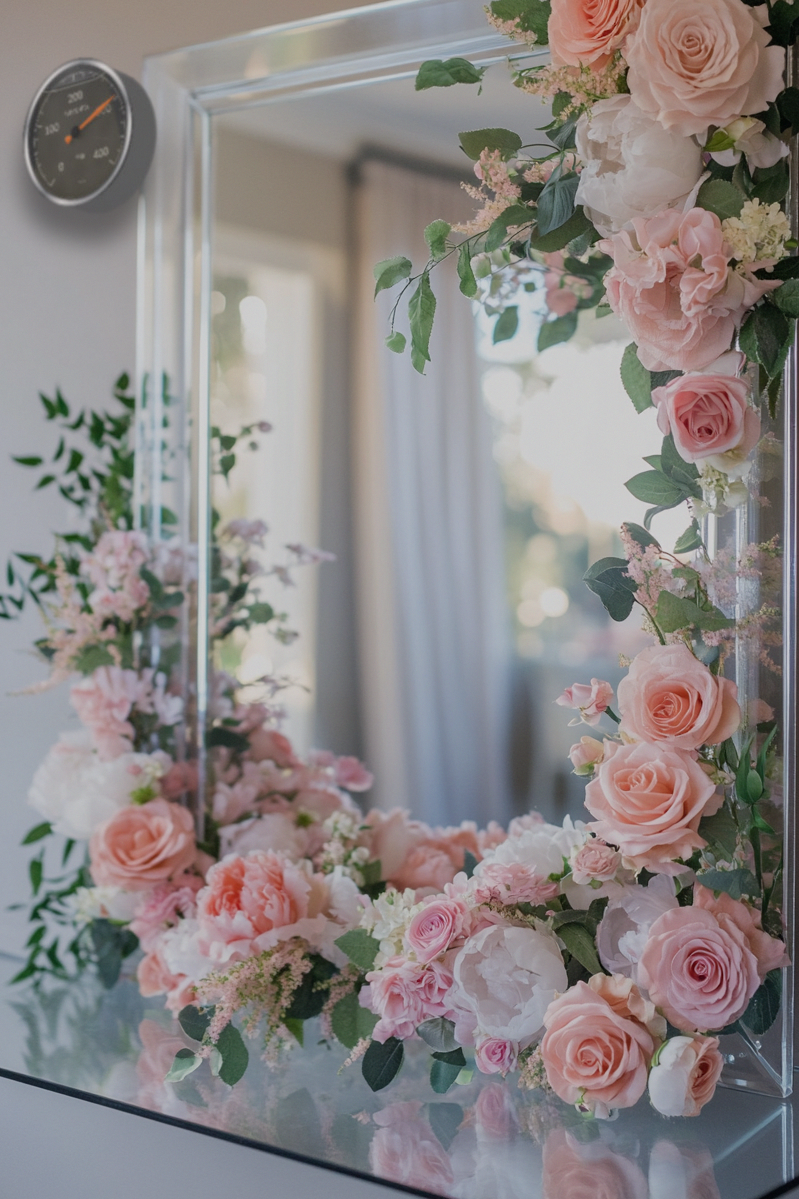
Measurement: 300 psi
